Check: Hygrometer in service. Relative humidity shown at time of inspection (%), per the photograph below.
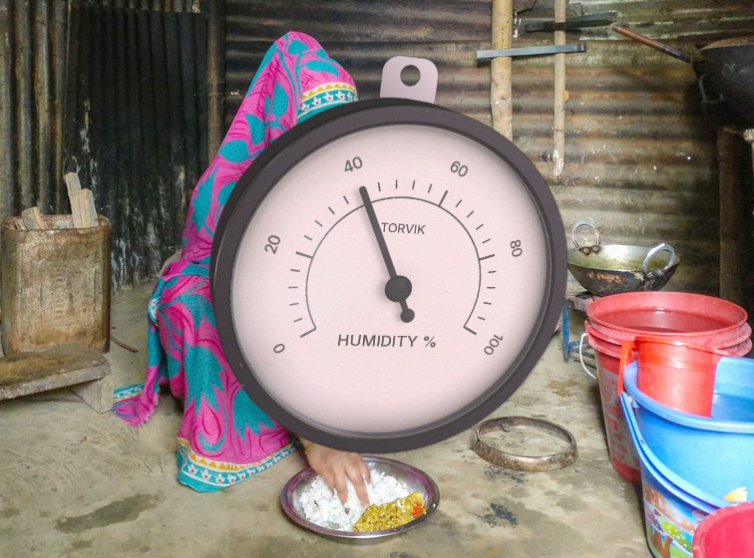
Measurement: 40 %
